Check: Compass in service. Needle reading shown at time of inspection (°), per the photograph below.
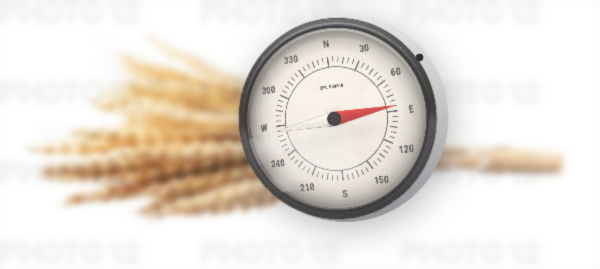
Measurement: 85 °
